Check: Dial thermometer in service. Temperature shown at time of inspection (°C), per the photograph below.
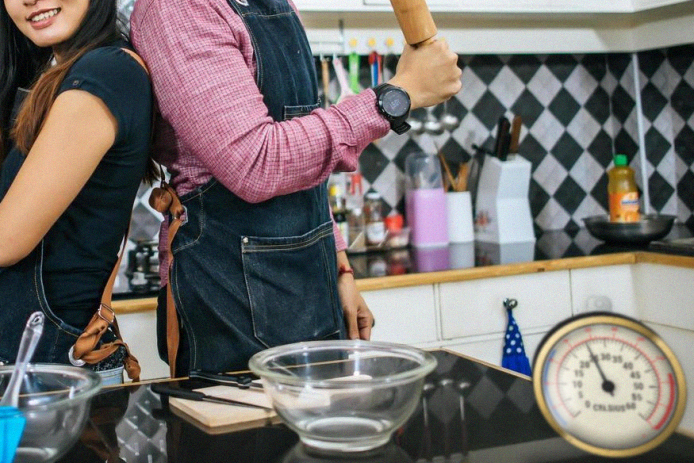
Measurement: 25 °C
